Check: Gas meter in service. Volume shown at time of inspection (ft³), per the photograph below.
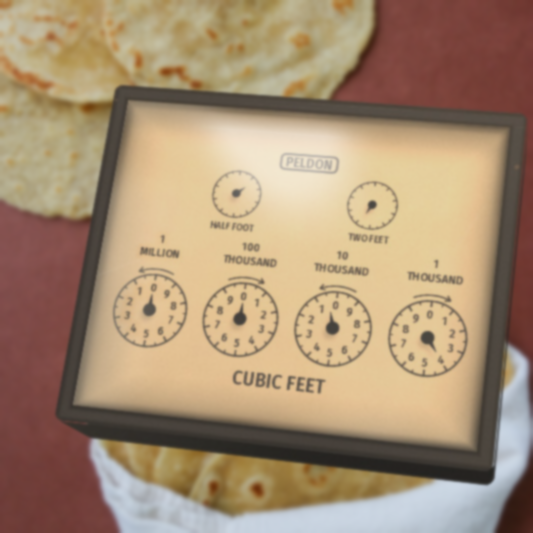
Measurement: 400 ft³
